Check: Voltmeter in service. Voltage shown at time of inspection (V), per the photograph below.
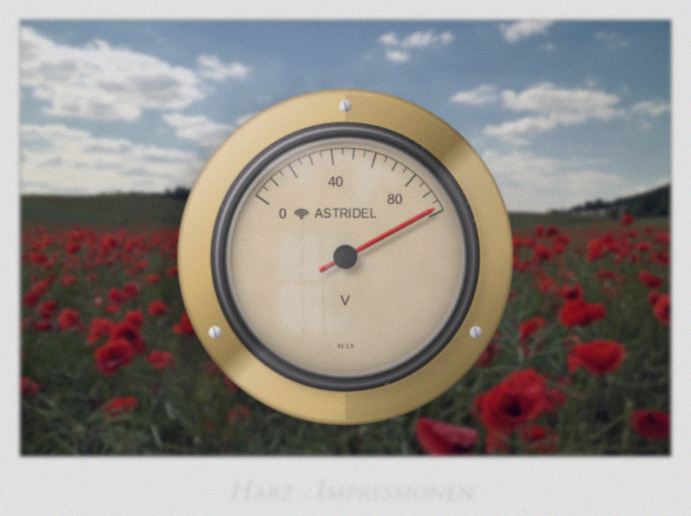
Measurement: 97.5 V
